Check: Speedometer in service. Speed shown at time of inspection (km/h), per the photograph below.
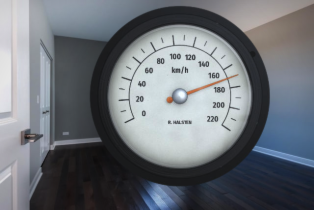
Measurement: 170 km/h
